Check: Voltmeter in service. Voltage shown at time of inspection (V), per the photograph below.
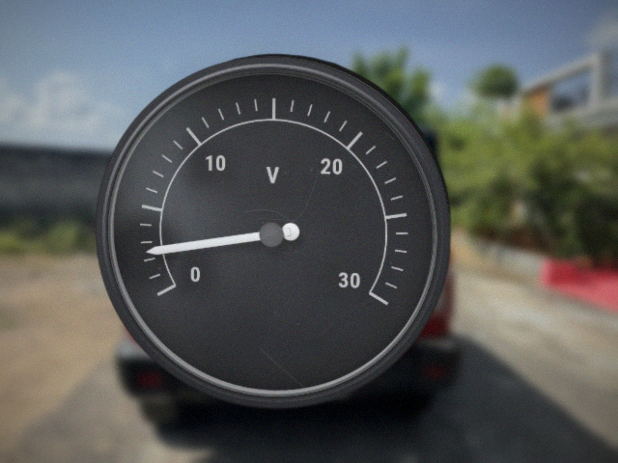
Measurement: 2.5 V
